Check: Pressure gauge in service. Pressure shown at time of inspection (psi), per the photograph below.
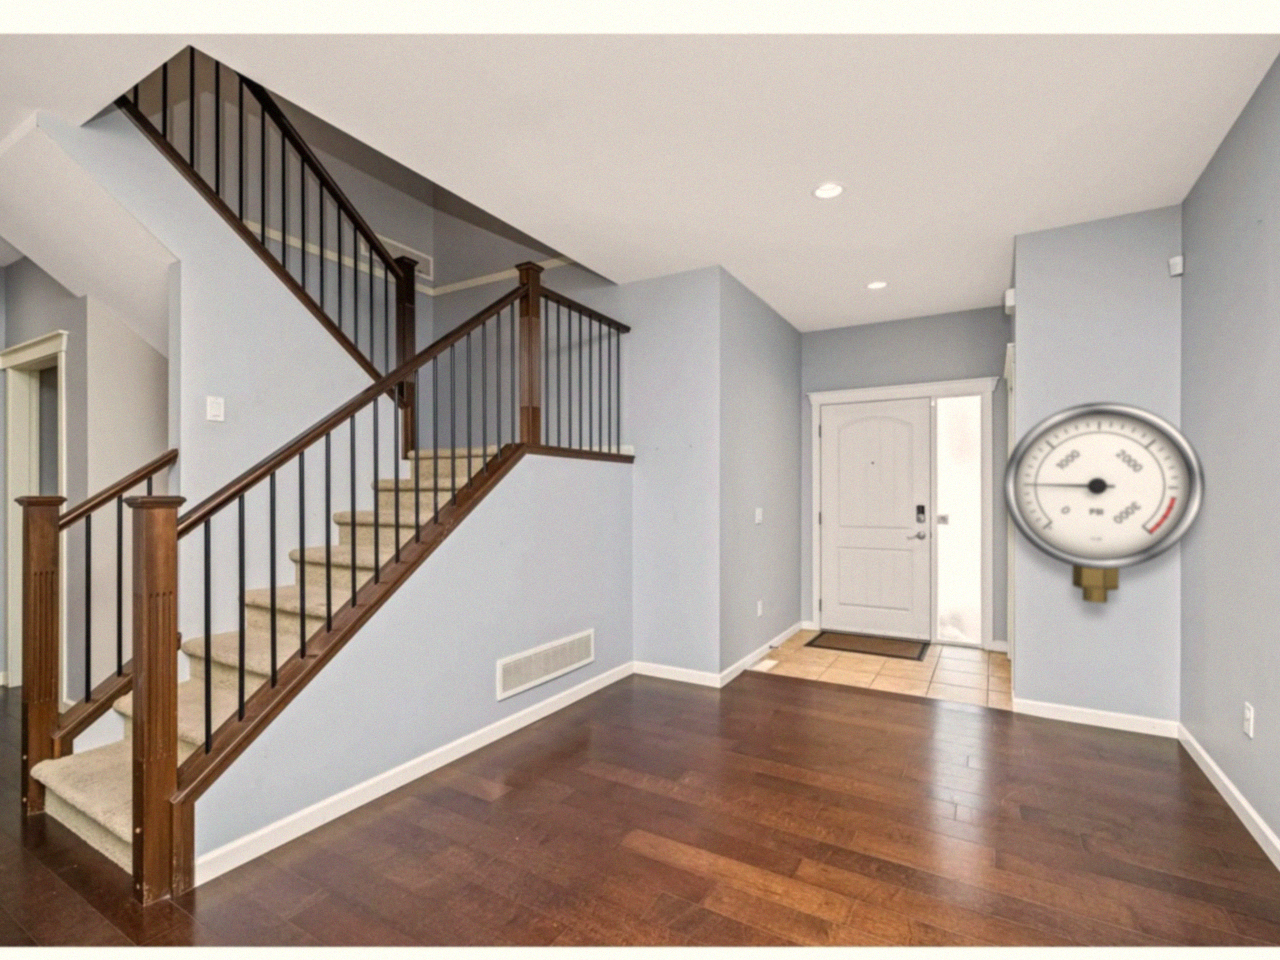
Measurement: 500 psi
